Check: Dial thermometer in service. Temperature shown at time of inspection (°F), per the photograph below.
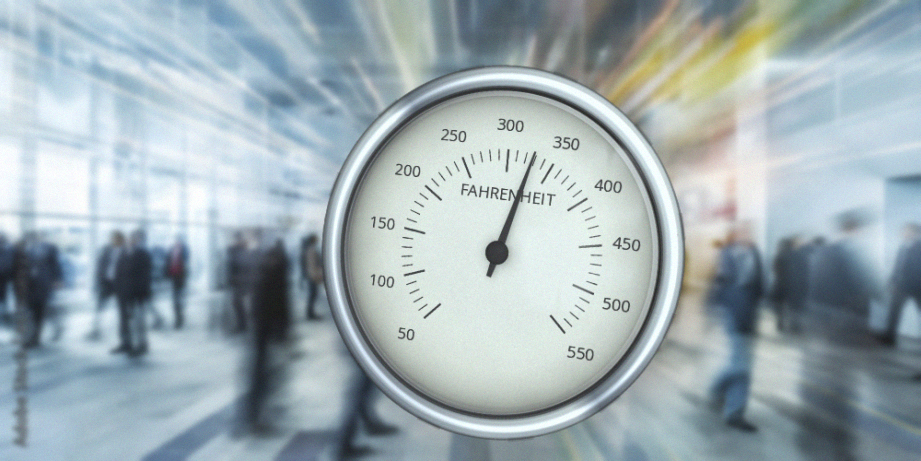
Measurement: 330 °F
